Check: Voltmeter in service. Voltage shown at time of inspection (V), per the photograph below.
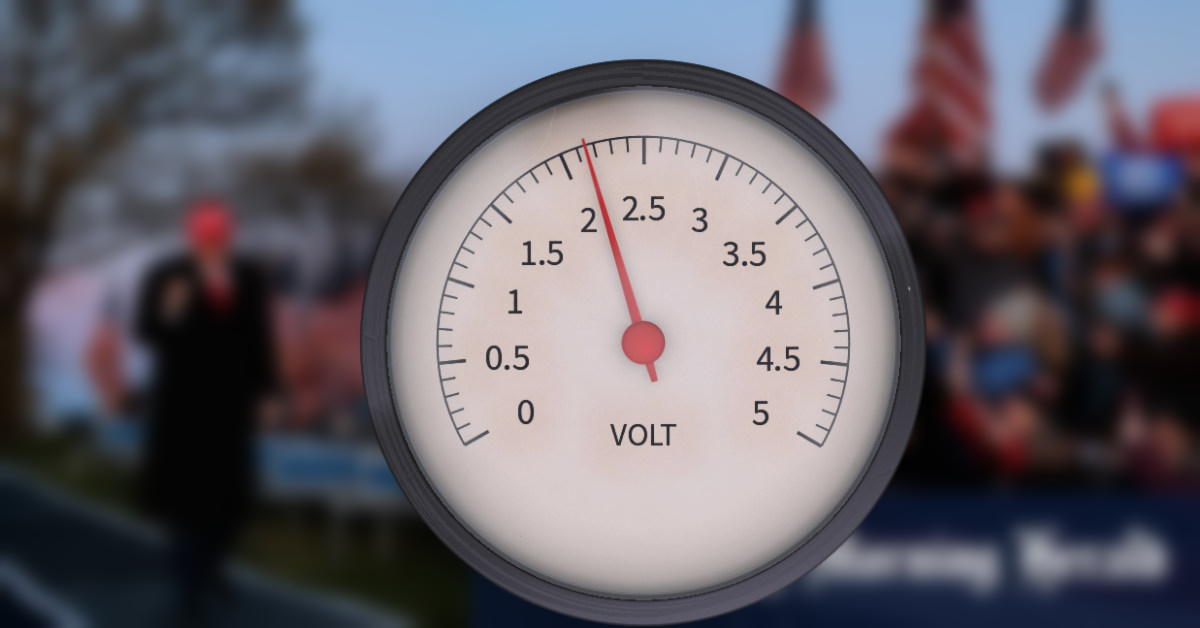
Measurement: 2.15 V
